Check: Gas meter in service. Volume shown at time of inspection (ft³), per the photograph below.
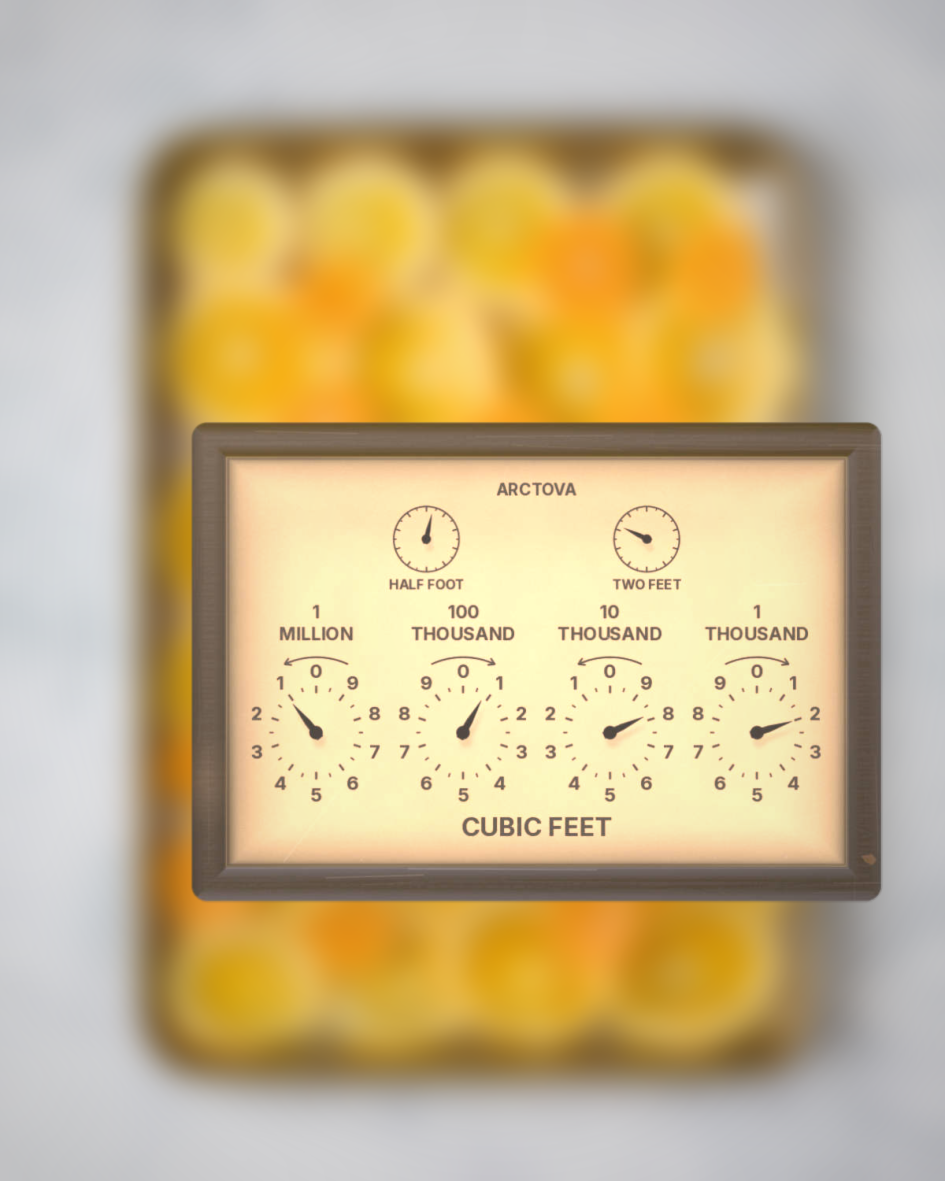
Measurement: 108200 ft³
